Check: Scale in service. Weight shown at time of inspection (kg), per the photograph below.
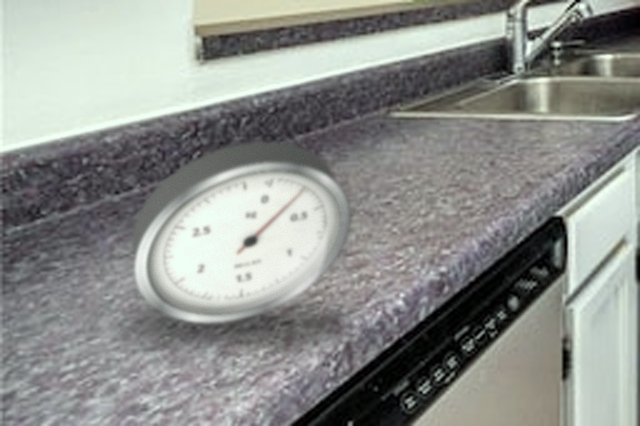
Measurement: 0.25 kg
